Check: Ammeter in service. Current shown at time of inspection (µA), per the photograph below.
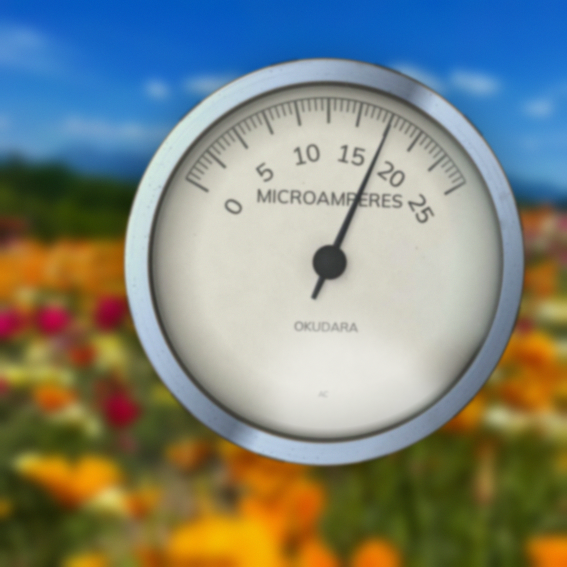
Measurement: 17.5 µA
